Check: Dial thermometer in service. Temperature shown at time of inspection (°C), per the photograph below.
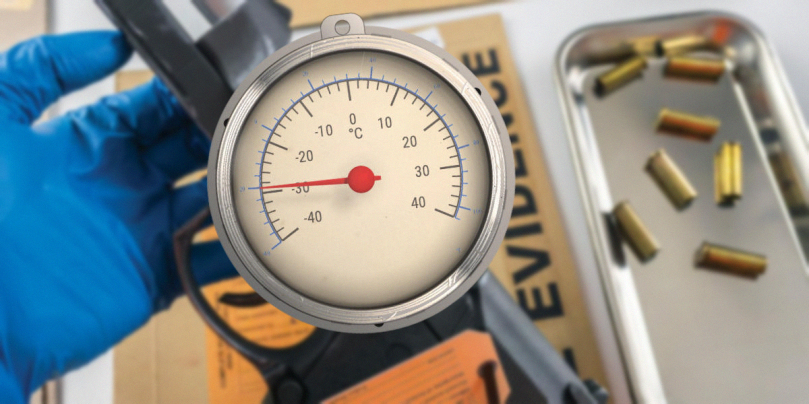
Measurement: -29 °C
